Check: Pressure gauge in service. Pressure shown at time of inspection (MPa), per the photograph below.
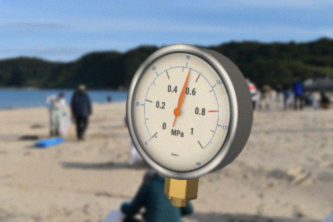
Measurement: 0.55 MPa
